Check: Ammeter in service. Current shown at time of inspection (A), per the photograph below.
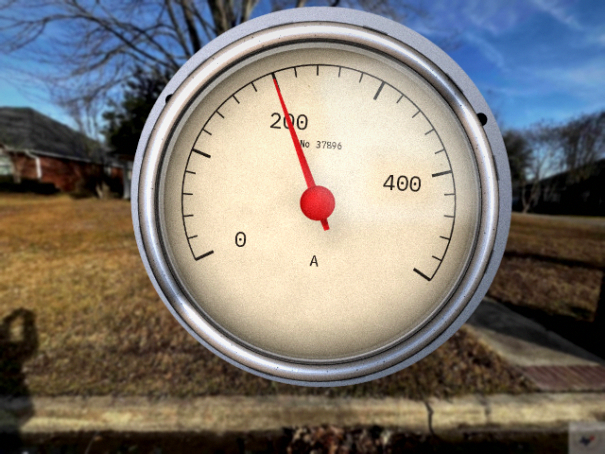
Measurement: 200 A
